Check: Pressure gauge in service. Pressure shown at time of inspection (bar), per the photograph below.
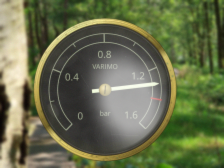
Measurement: 1.3 bar
